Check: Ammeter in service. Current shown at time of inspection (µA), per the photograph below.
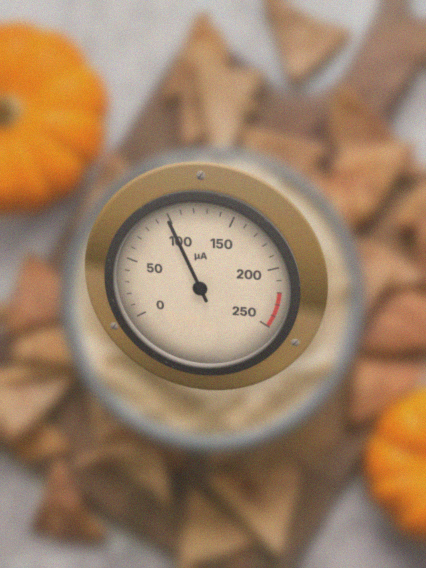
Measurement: 100 µA
